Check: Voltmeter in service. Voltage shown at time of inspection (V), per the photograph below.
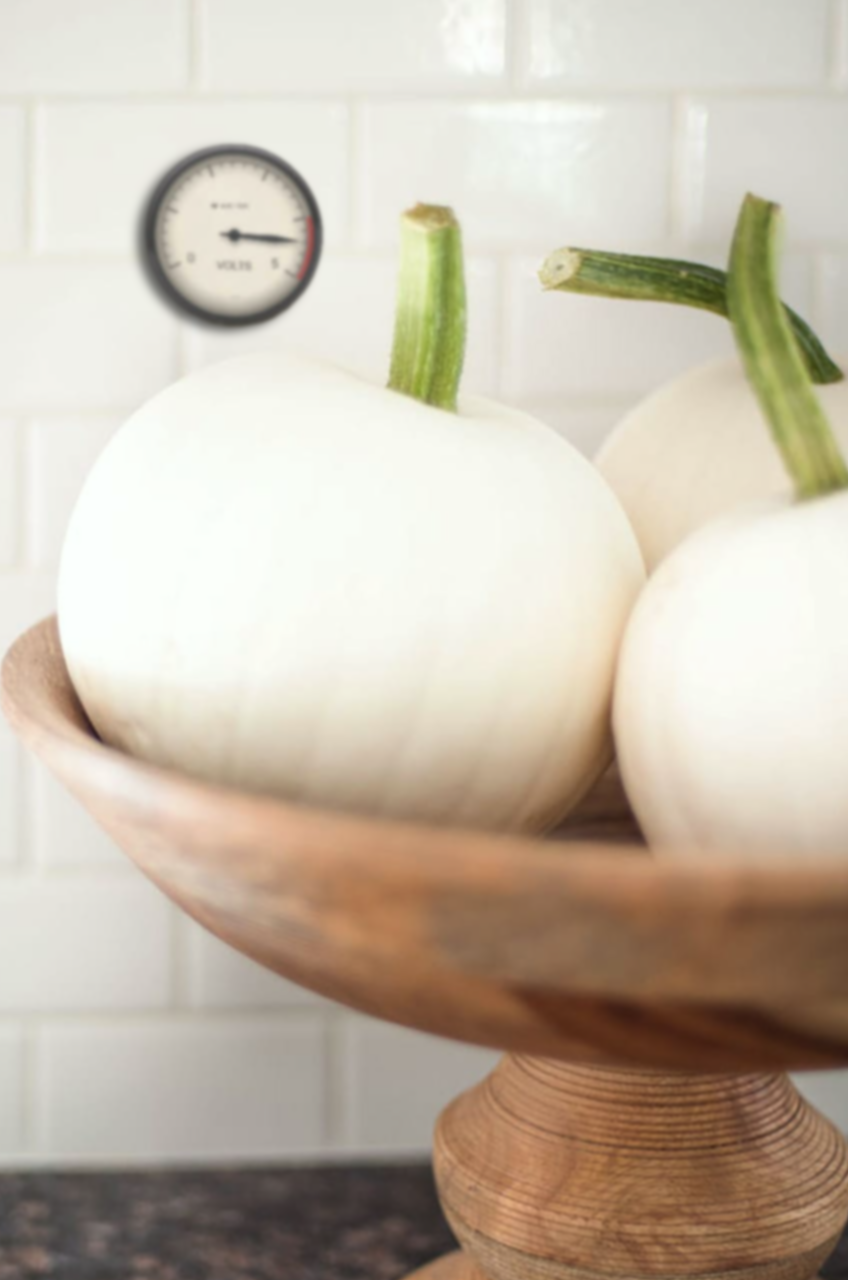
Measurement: 4.4 V
